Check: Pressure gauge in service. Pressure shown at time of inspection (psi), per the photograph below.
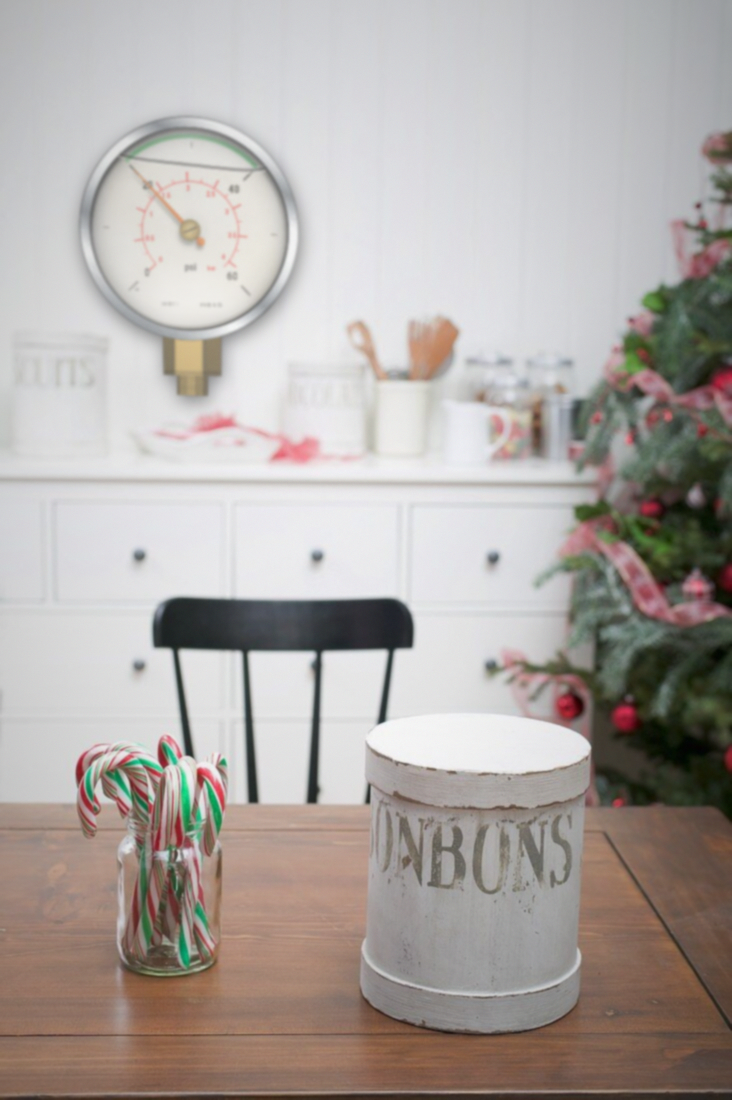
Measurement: 20 psi
